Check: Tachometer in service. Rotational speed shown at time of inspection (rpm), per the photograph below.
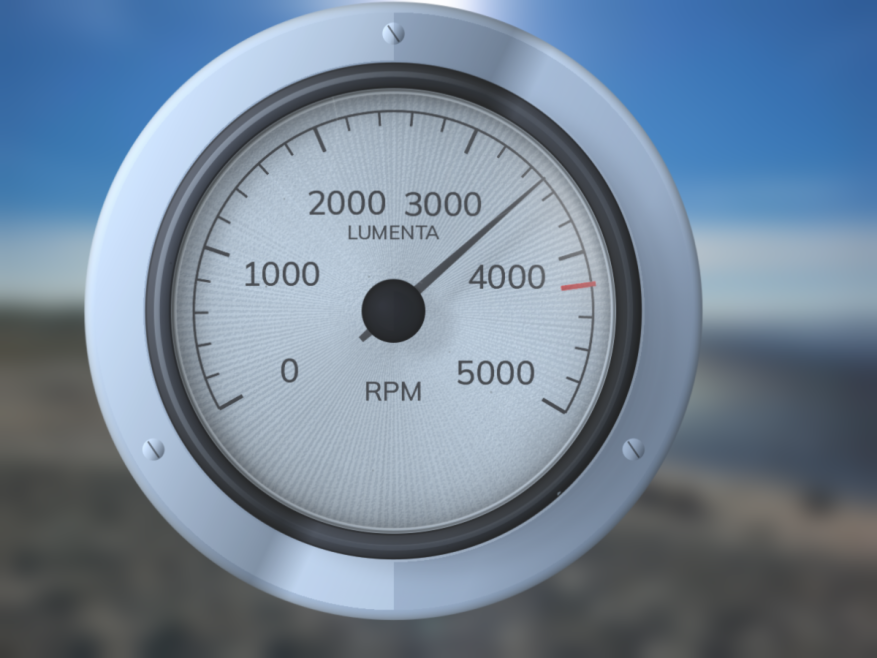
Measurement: 3500 rpm
